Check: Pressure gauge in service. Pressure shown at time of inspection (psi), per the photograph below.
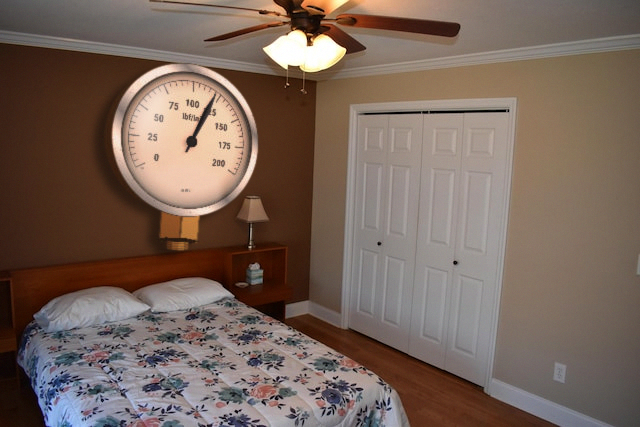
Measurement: 120 psi
